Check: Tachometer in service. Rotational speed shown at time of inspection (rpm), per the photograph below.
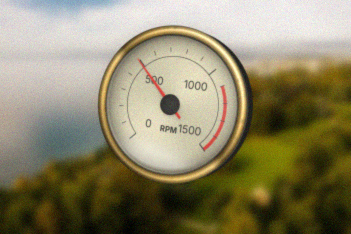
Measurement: 500 rpm
